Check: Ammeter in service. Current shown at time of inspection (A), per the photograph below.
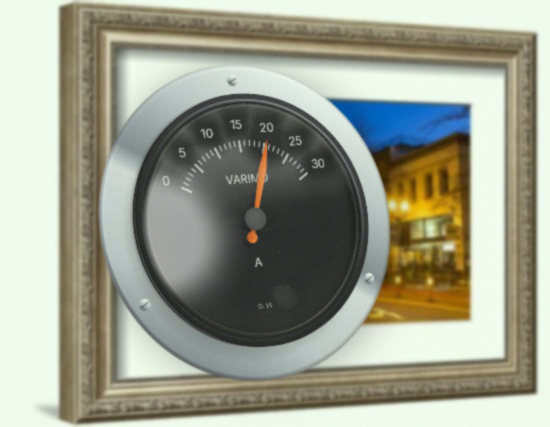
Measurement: 20 A
